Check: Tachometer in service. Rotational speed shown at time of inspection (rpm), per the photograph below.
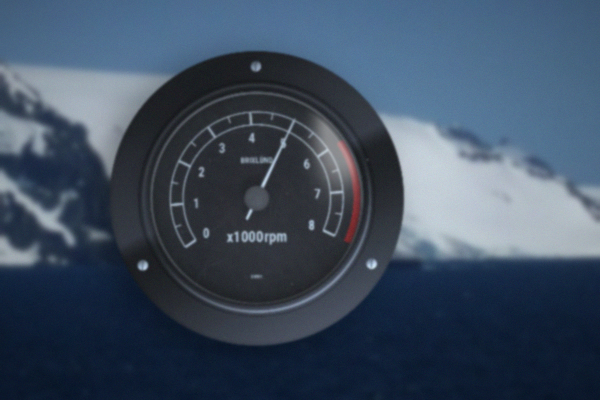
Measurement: 5000 rpm
